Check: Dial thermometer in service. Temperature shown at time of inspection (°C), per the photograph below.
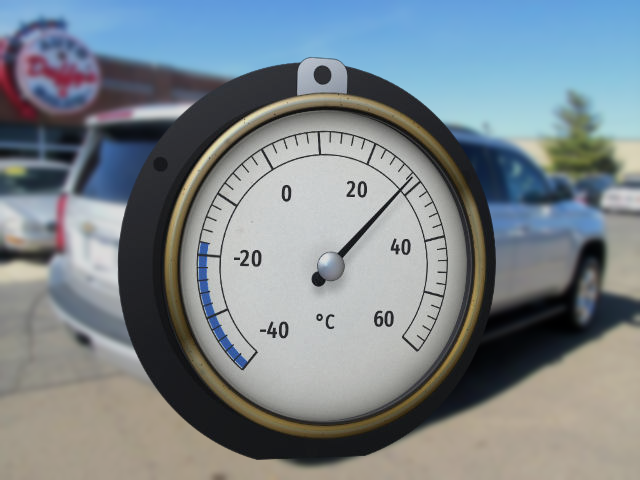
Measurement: 28 °C
